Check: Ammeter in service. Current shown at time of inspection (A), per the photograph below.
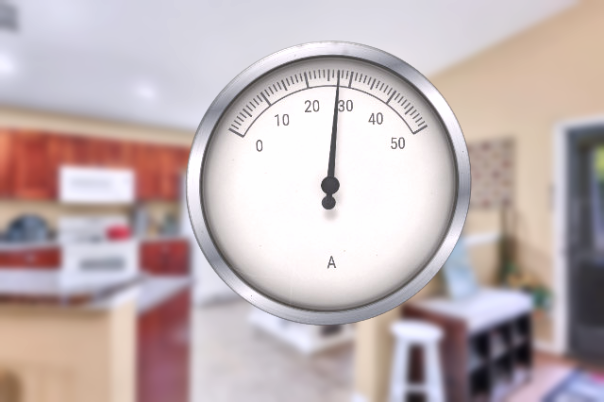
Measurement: 27 A
